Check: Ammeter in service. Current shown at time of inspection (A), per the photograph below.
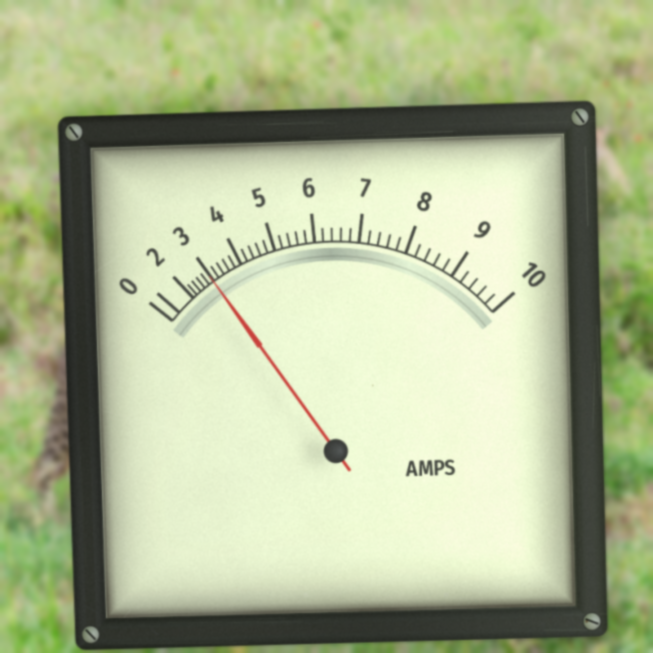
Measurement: 3 A
